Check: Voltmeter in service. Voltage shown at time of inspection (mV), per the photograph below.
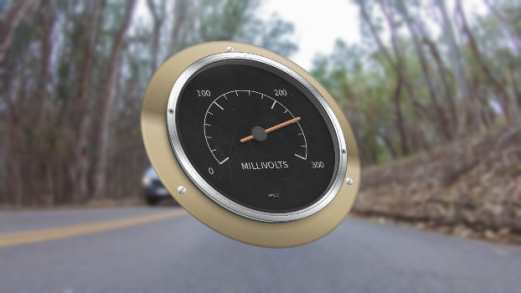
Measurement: 240 mV
